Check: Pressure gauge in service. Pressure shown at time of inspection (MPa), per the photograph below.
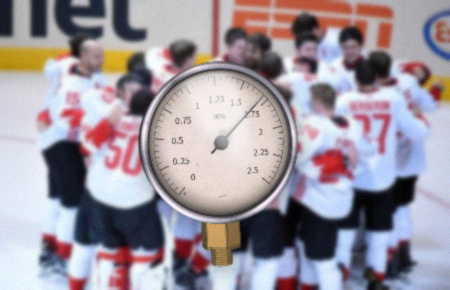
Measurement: 1.7 MPa
